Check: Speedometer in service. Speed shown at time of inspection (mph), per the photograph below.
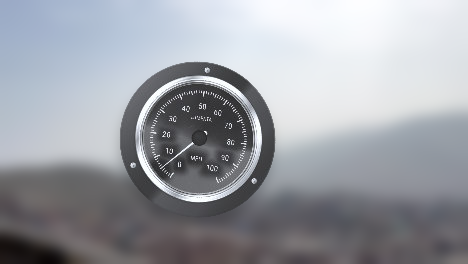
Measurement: 5 mph
